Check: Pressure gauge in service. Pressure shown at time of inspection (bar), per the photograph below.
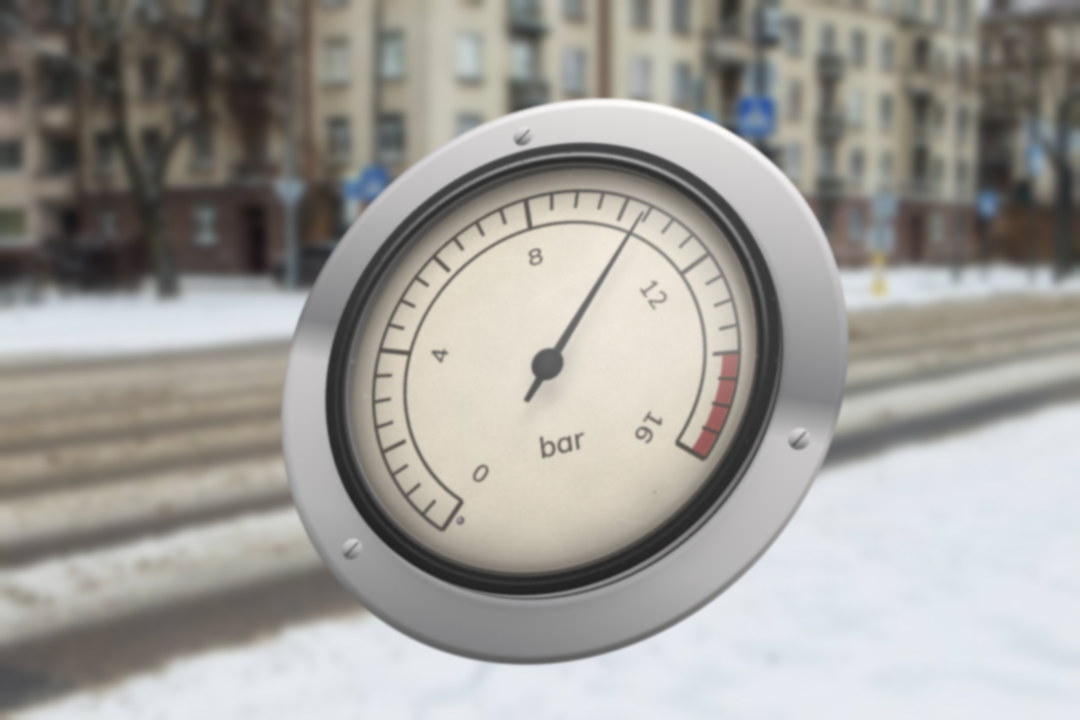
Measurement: 10.5 bar
